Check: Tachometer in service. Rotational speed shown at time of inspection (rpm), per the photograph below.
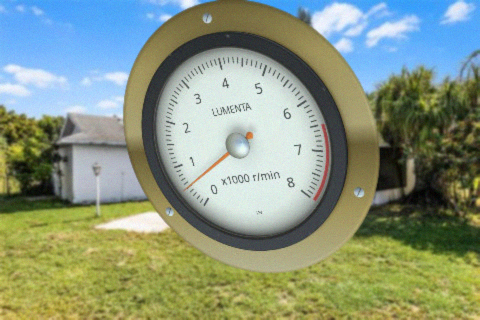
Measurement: 500 rpm
